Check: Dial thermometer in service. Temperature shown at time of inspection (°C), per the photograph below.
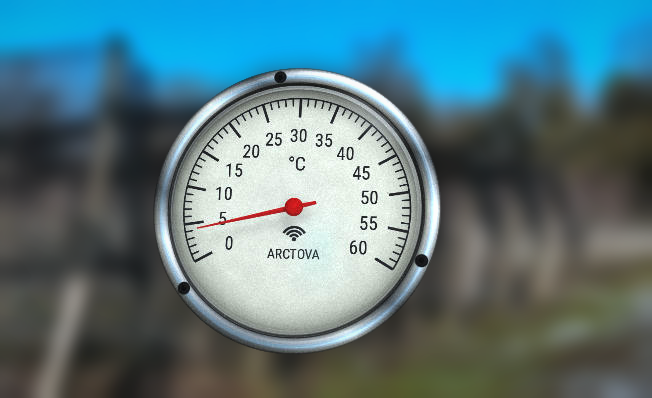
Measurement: 4 °C
